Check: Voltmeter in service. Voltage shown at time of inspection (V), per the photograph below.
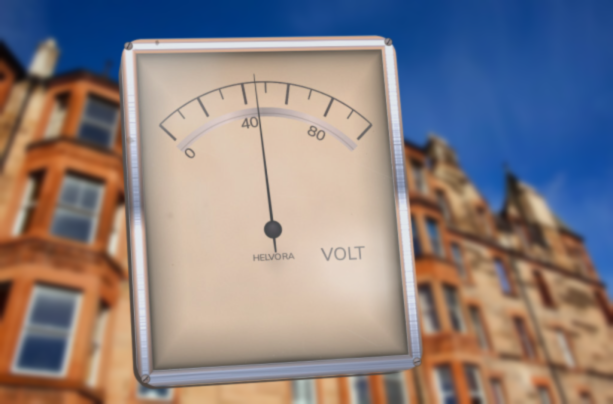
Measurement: 45 V
